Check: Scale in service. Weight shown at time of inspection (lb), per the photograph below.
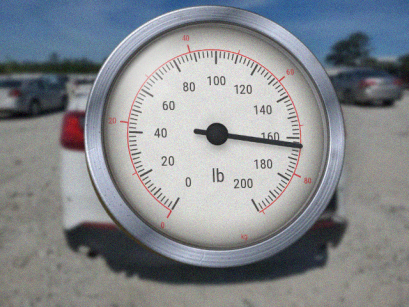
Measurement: 164 lb
